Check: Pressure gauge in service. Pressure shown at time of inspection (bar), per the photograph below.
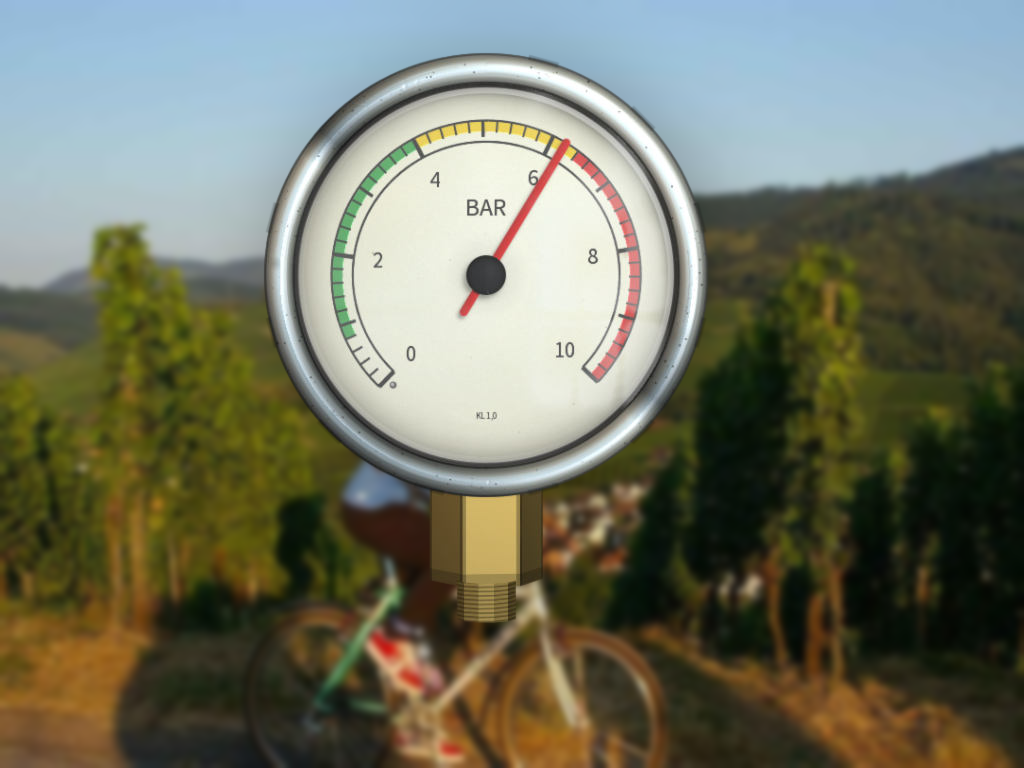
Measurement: 6.2 bar
